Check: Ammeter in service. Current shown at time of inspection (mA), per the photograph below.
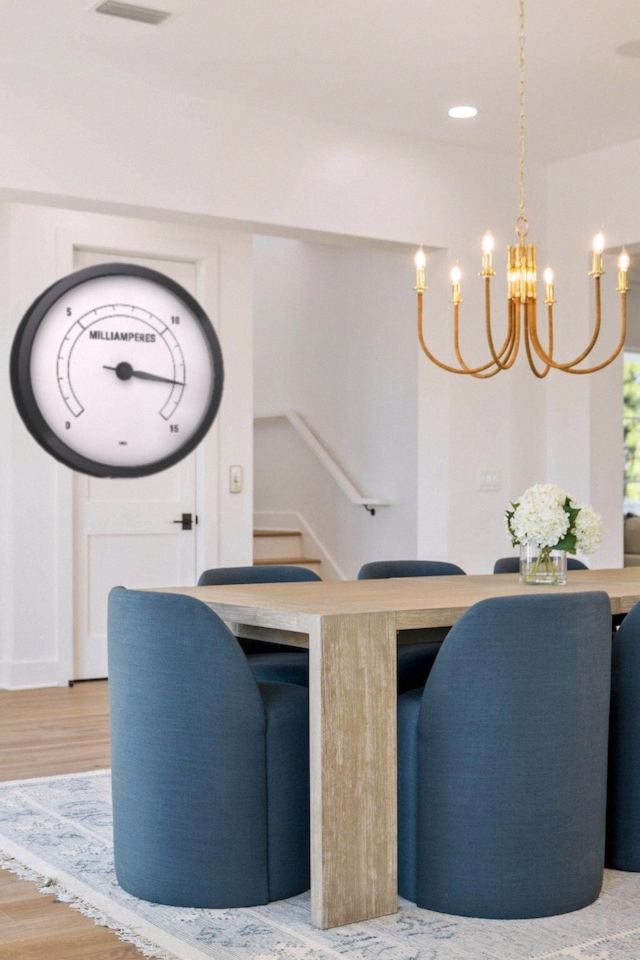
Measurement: 13 mA
